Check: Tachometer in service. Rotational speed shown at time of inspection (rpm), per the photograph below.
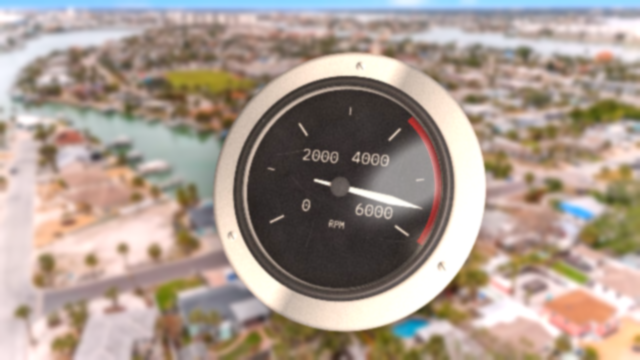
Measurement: 5500 rpm
